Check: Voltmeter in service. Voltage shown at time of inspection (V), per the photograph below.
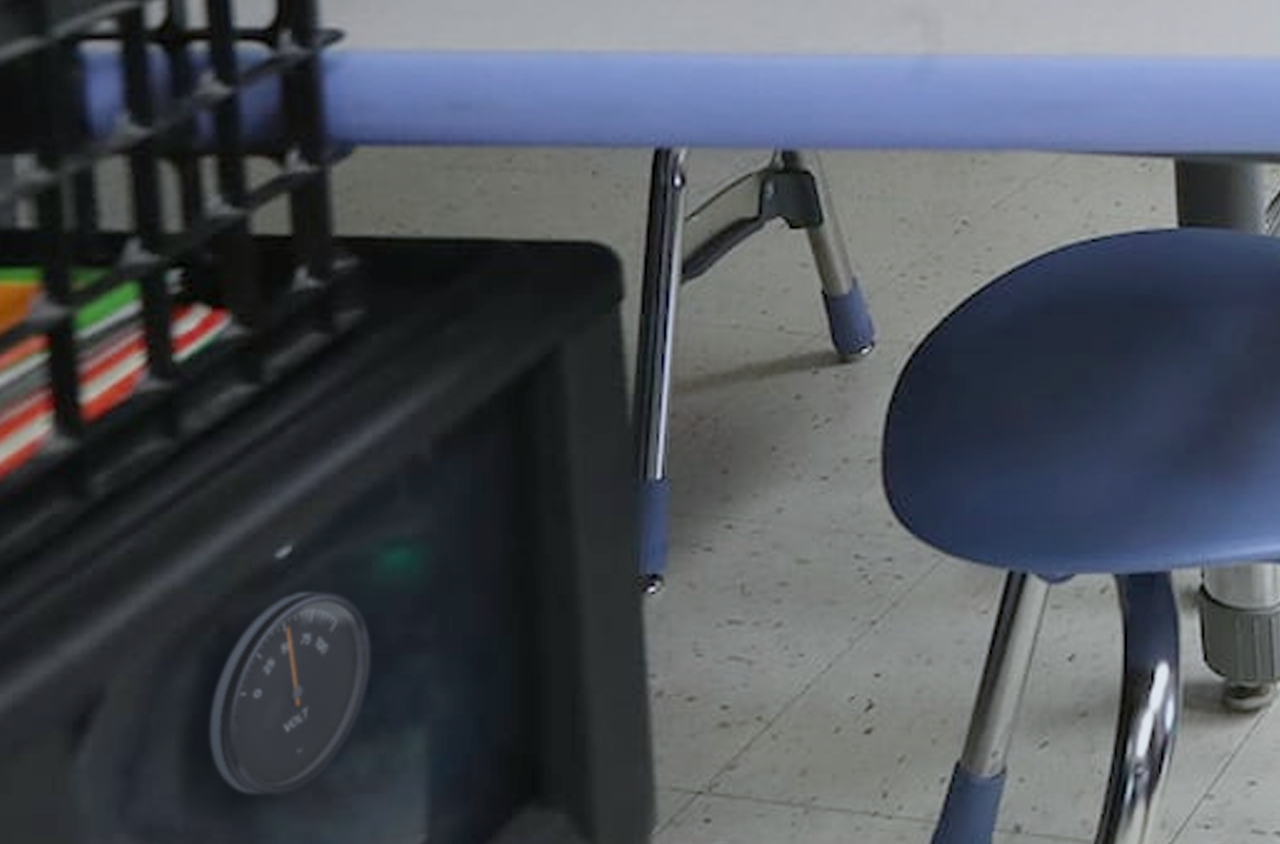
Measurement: 50 V
